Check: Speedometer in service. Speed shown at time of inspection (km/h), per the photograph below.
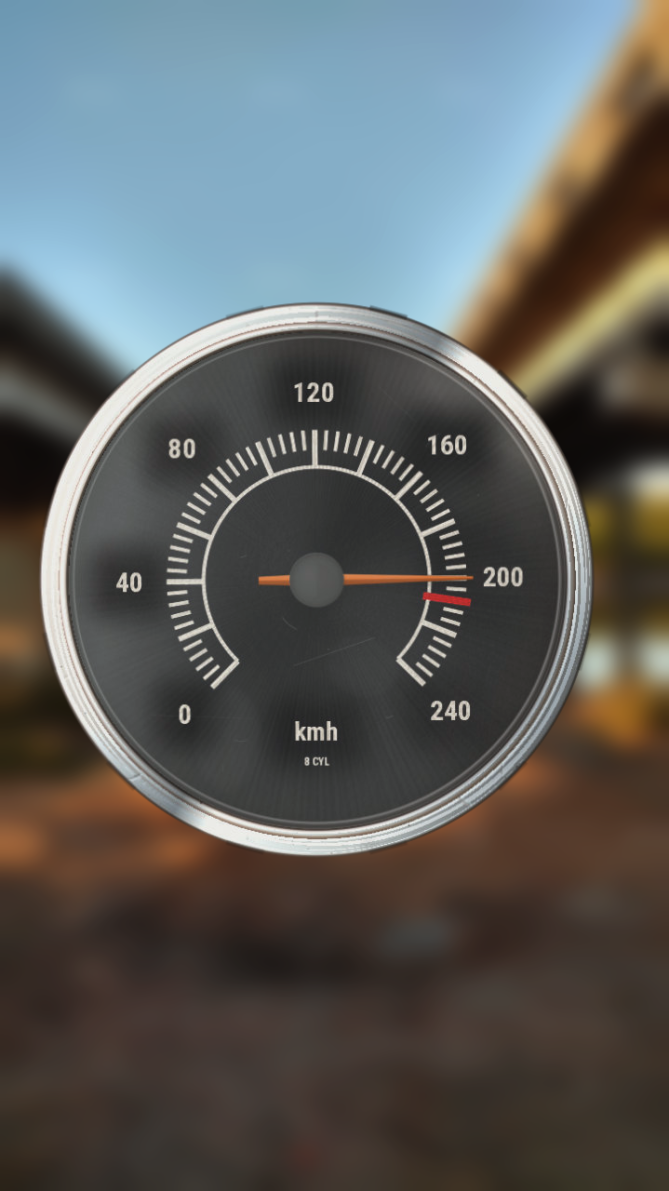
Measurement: 200 km/h
